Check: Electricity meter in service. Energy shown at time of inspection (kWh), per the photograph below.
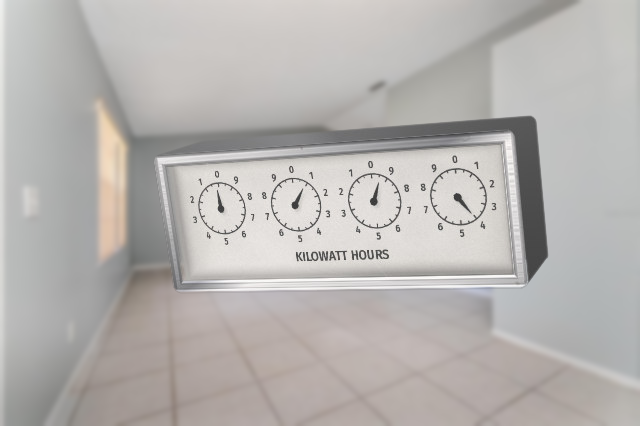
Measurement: 94 kWh
